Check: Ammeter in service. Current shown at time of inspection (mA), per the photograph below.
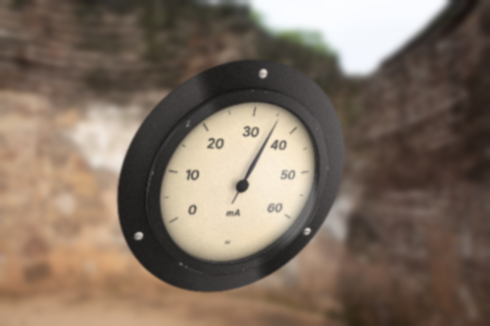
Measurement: 35 mA
